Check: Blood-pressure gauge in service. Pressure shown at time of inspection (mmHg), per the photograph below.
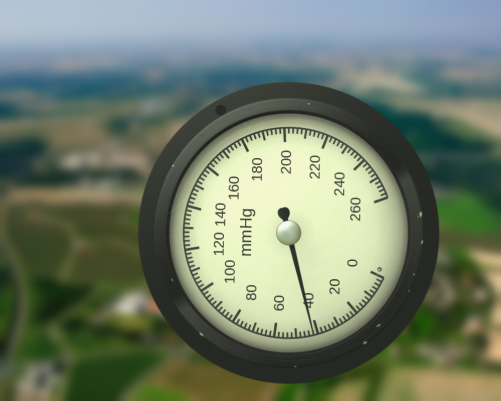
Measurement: 42 mmHg
